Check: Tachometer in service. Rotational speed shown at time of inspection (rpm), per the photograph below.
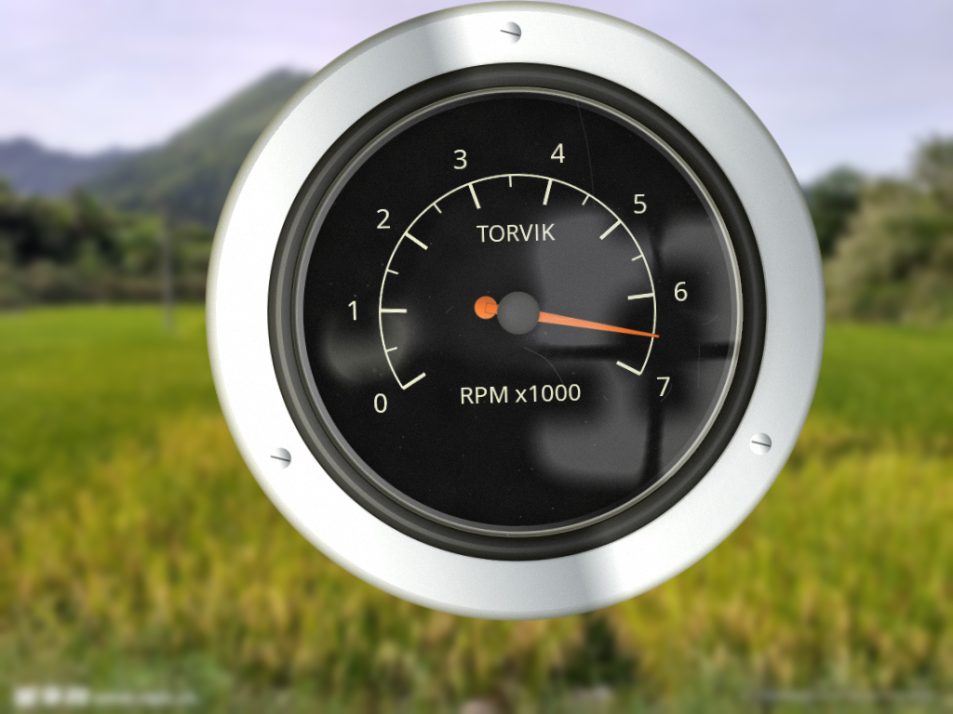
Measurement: 6500 rpm
